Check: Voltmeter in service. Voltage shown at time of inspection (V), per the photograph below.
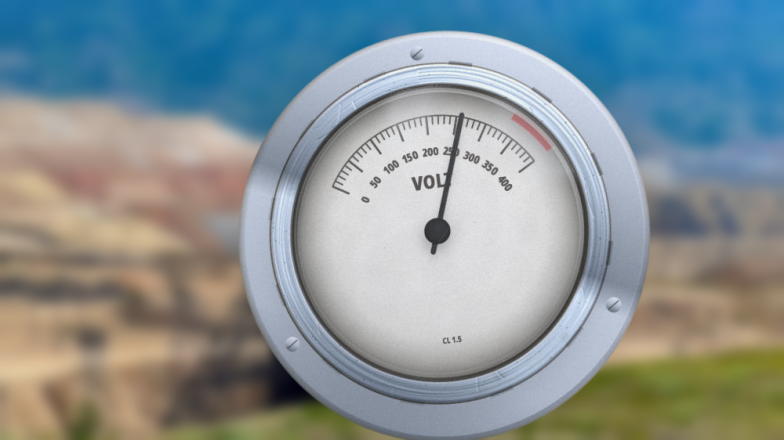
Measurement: 260 V
